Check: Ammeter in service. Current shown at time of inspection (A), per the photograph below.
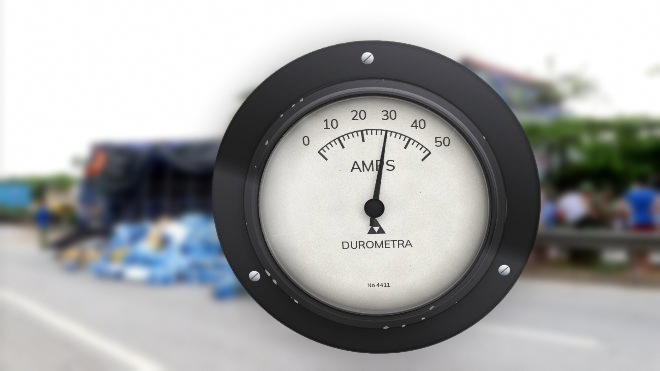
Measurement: 30 A
